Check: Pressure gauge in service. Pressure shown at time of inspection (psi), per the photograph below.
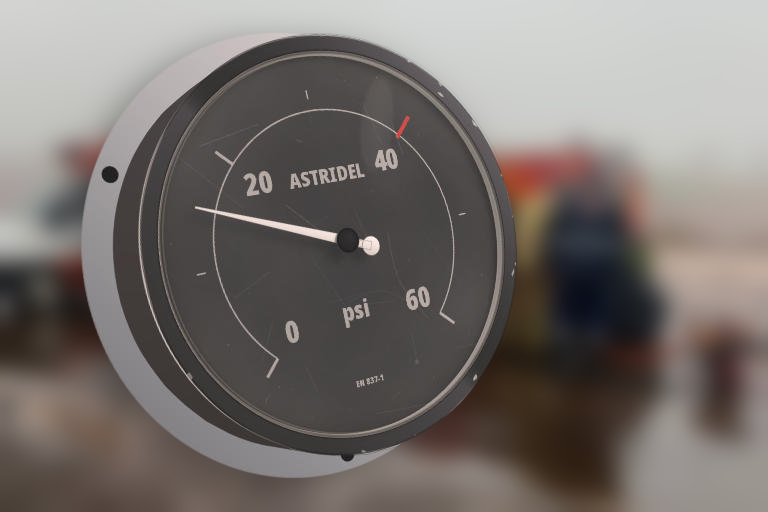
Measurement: 15 psi
